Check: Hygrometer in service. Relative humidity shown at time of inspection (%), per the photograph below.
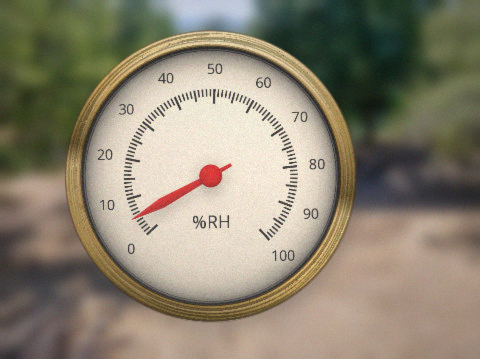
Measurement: 5 %
